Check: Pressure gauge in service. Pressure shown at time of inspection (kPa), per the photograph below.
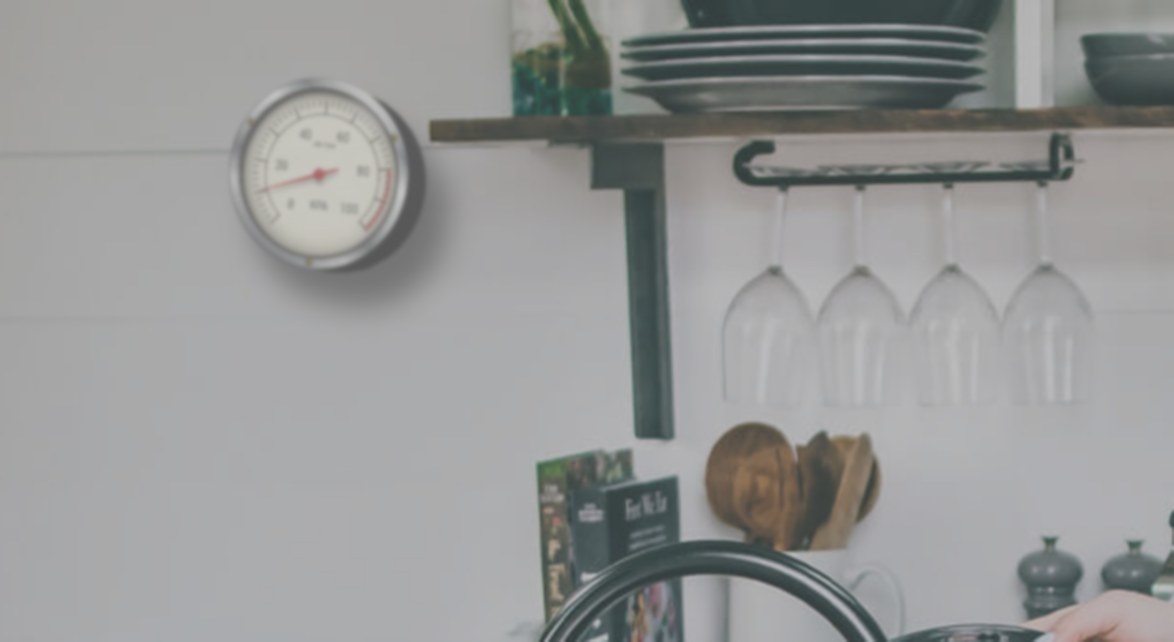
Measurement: 10 kPa
